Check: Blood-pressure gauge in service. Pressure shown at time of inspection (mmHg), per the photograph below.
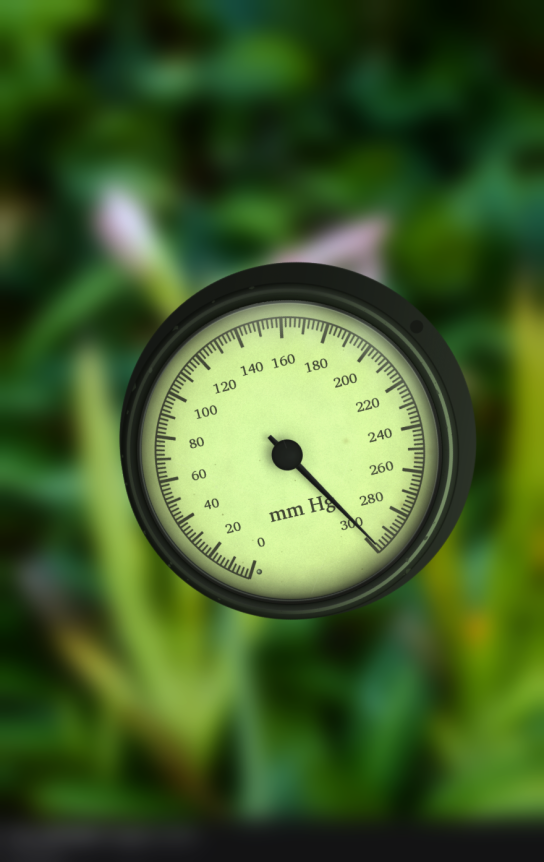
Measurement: 298 mmHg
